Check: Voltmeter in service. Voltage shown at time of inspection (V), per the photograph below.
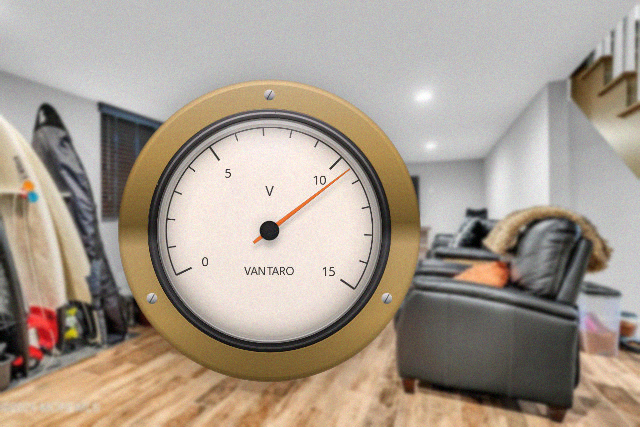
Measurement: 10.5 V
